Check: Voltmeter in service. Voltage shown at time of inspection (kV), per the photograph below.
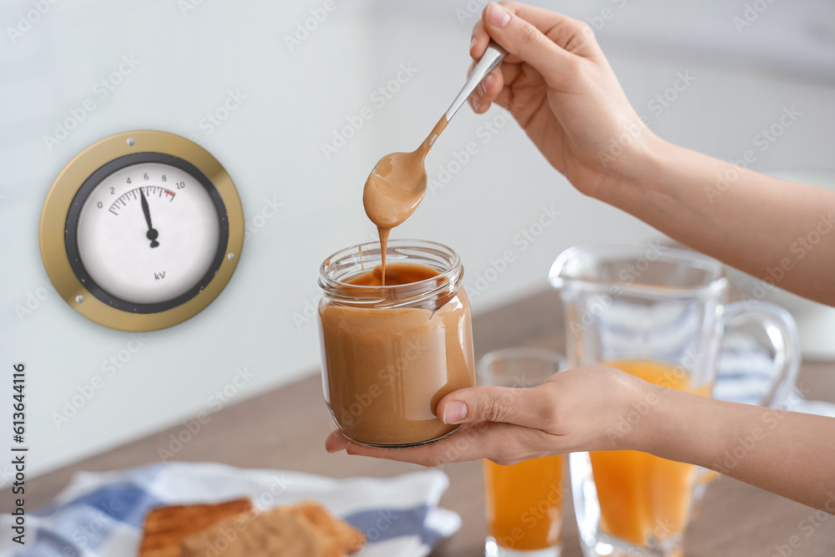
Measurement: 5 kV
